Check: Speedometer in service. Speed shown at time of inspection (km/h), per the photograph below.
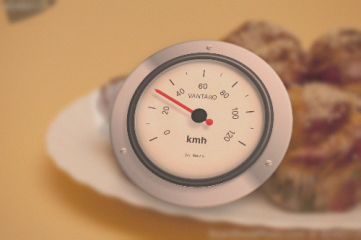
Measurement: 30 km/h
